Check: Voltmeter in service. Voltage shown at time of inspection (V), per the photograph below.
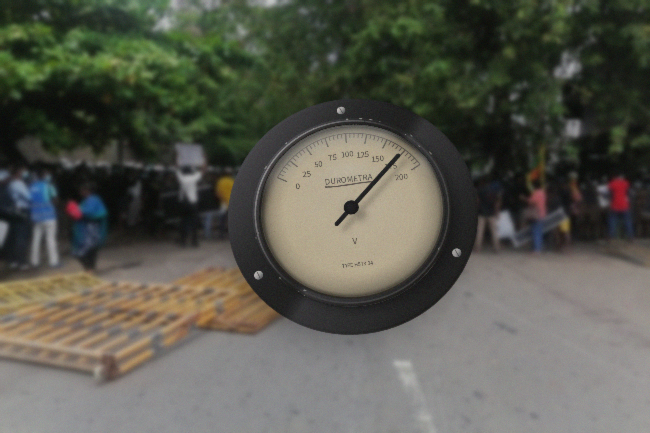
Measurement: 175 V
